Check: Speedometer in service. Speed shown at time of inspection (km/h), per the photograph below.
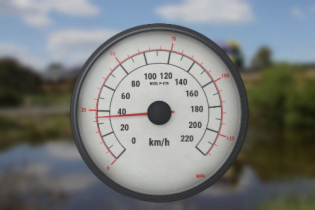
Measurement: 35 km/h
